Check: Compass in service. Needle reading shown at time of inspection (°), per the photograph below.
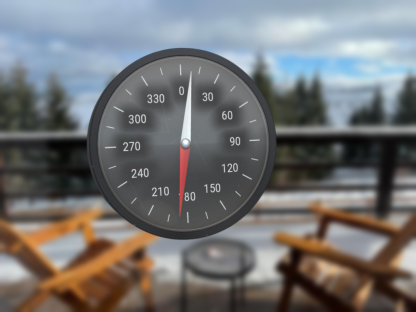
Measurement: 187.5 °
